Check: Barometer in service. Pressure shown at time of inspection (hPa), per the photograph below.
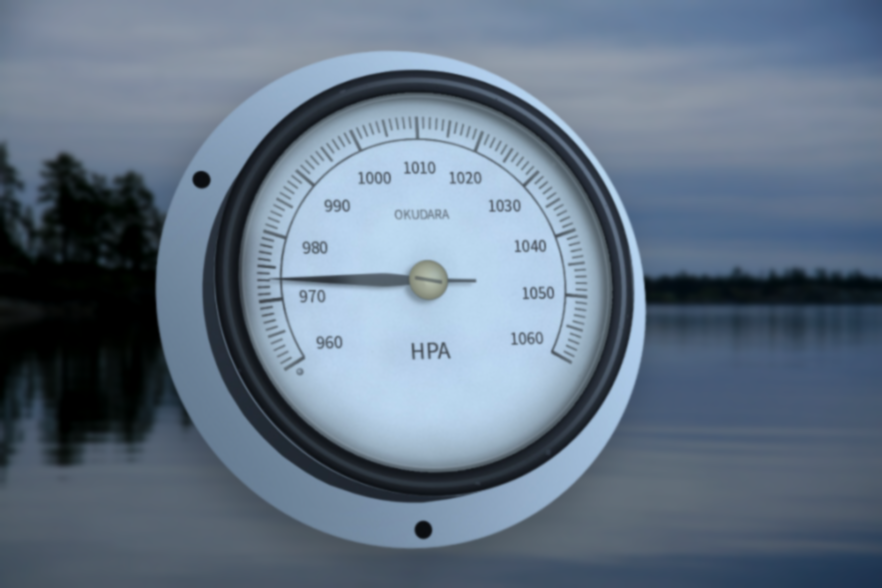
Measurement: 973 hPa
